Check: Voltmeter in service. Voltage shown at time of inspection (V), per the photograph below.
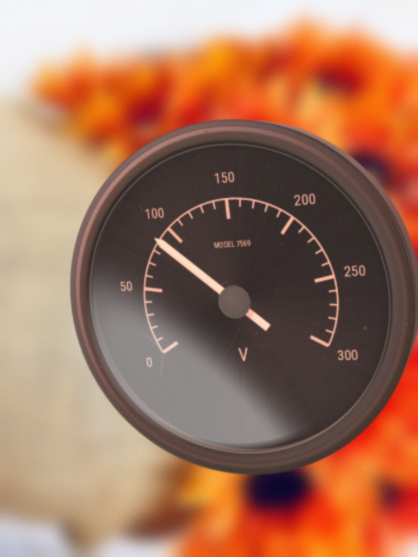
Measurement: 90 V
